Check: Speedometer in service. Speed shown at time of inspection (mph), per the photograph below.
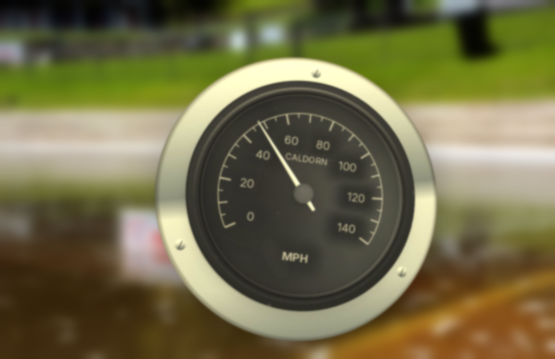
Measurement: 47.5 mph
